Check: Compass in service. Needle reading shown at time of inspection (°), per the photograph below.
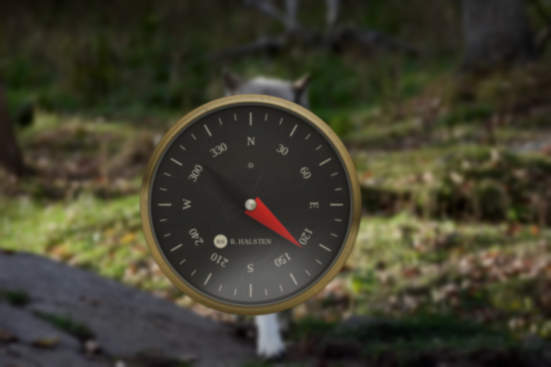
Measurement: 130 °
